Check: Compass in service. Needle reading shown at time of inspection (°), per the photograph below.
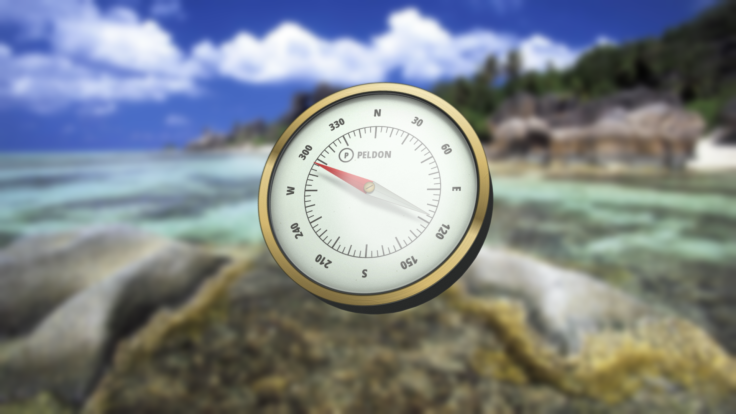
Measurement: 295 °
